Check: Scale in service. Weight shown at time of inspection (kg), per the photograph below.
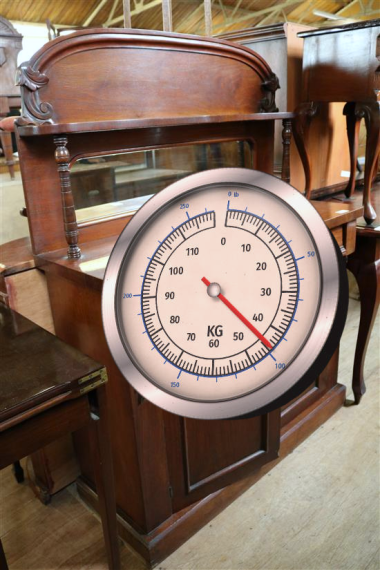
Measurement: 44 kg
